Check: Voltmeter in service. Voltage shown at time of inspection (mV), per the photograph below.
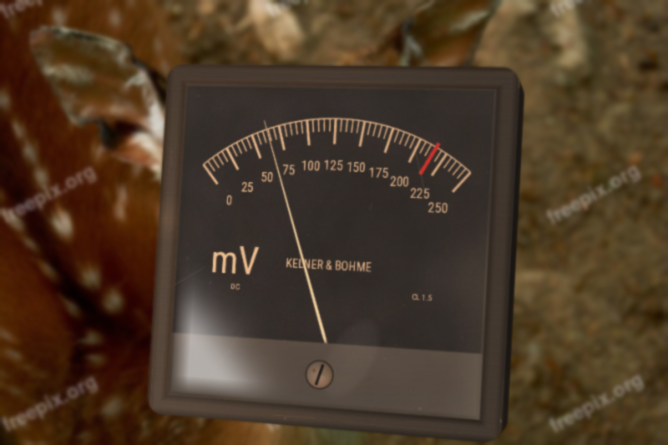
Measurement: 65 mV
